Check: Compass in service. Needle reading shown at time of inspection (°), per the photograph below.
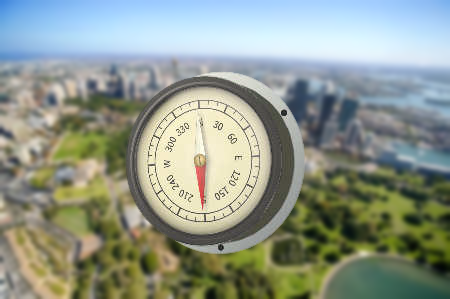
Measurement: 180 °
